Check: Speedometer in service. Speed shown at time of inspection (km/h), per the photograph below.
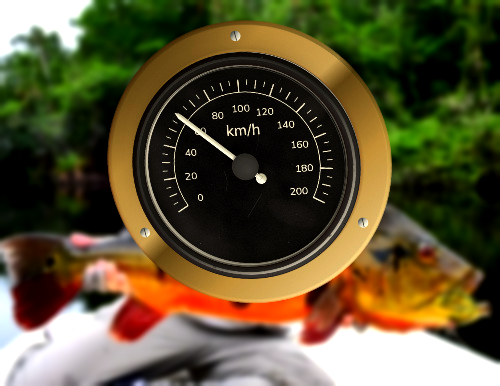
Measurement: 60 km/h
